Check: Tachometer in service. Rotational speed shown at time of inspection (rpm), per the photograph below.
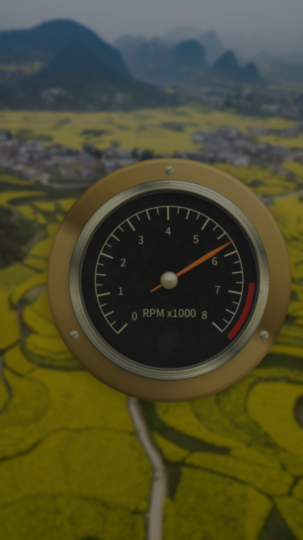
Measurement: 5750 rpm
